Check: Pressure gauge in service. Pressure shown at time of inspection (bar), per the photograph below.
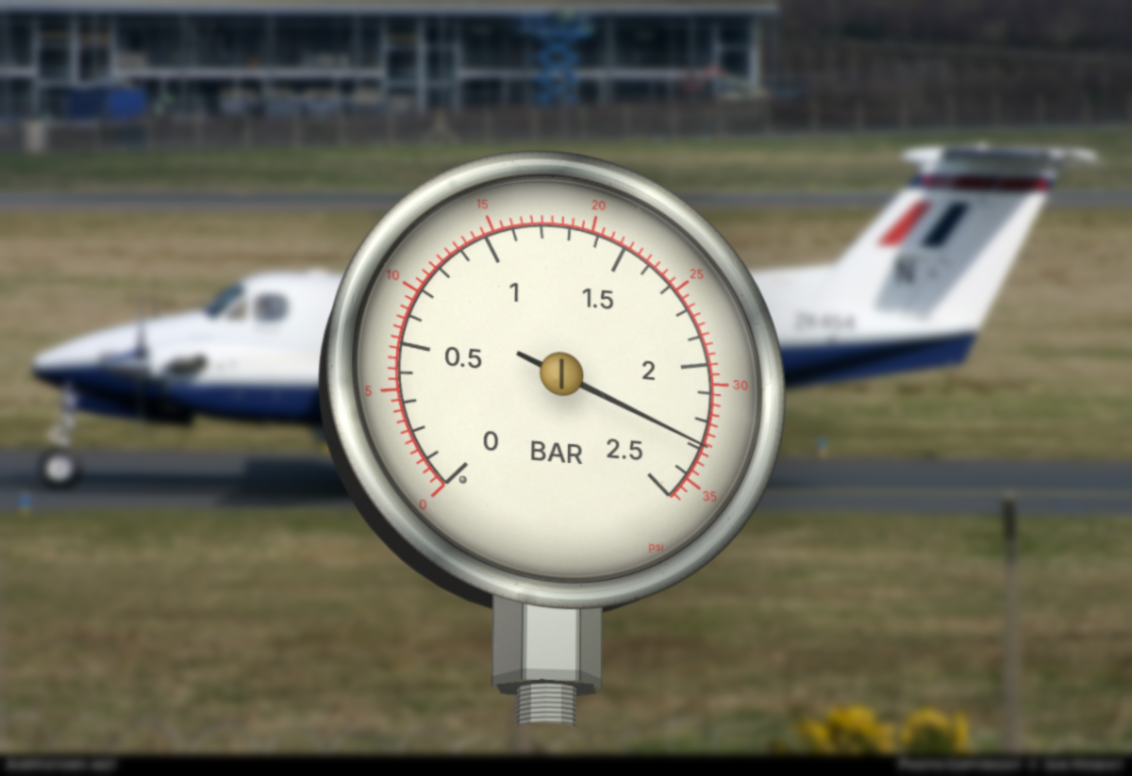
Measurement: 2.3 bar
